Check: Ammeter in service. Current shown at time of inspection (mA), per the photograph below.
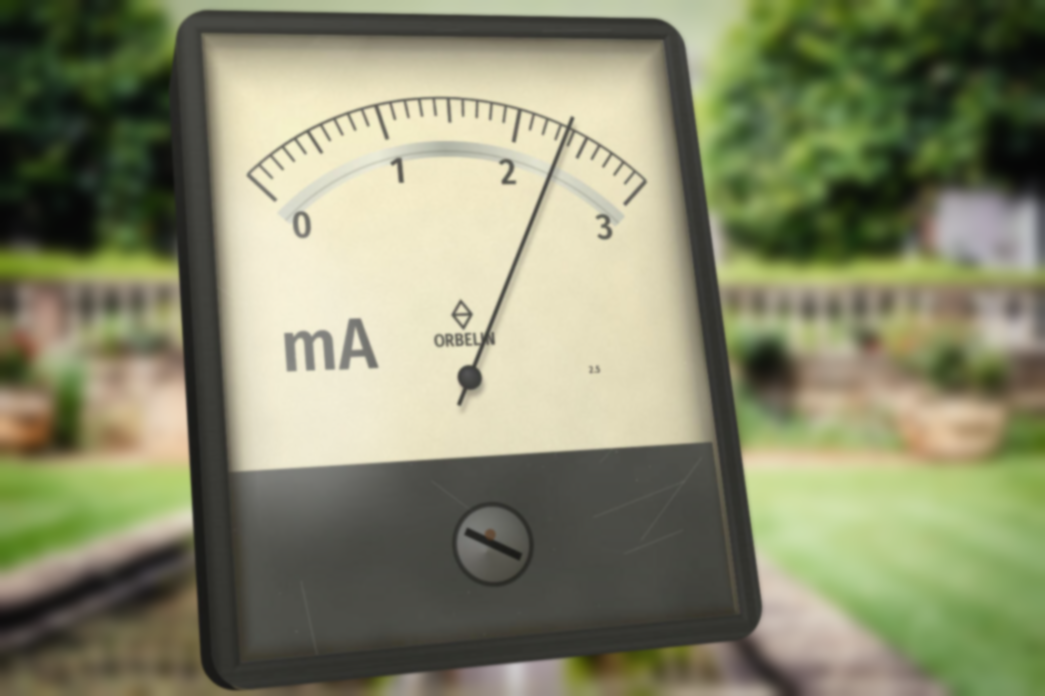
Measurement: 2.35 mA
